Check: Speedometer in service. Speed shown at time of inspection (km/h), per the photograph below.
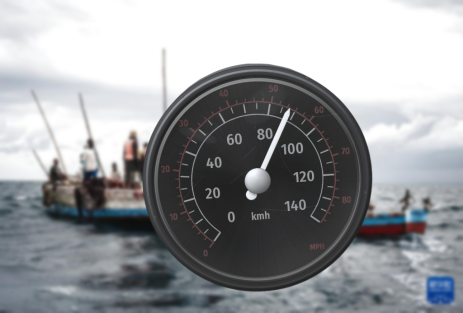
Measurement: 87.5 km/h
